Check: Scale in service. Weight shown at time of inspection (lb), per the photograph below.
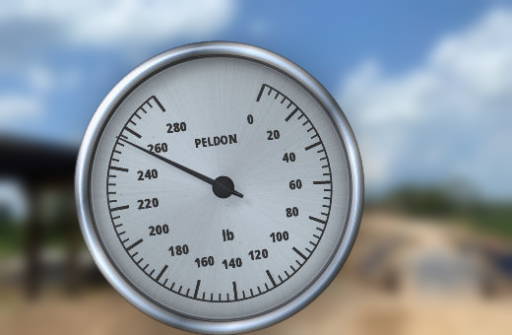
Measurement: 254 lb
